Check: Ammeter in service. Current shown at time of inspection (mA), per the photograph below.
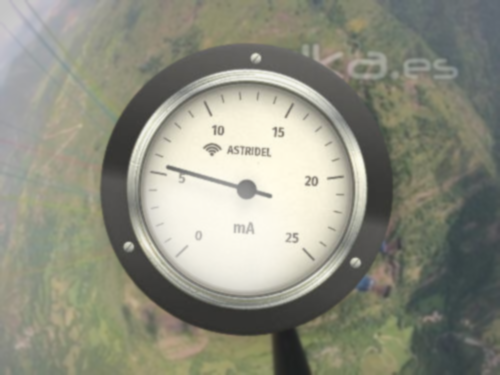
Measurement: 5.5 mA
